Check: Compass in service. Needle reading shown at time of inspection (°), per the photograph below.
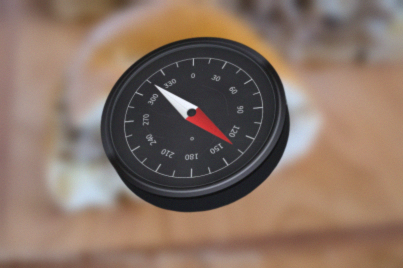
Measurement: 135 °
